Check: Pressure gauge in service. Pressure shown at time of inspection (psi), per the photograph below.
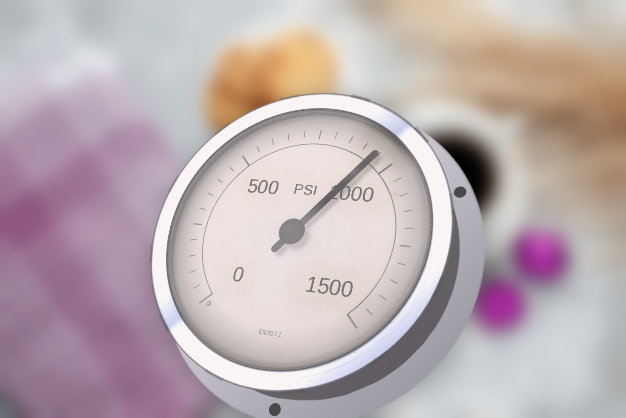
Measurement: 950 psi
